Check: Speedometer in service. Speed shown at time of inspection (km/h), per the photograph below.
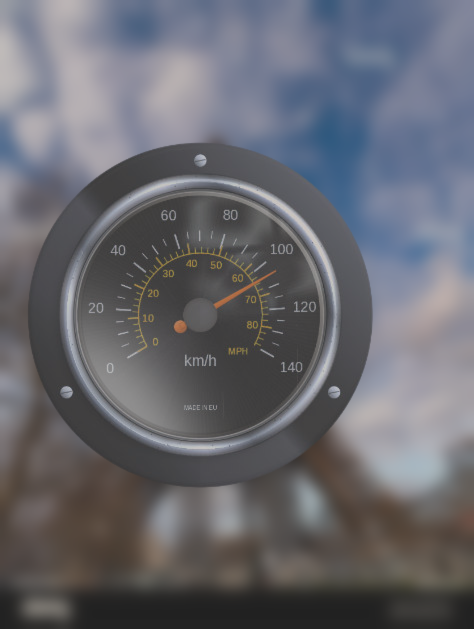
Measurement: 105 km/h
